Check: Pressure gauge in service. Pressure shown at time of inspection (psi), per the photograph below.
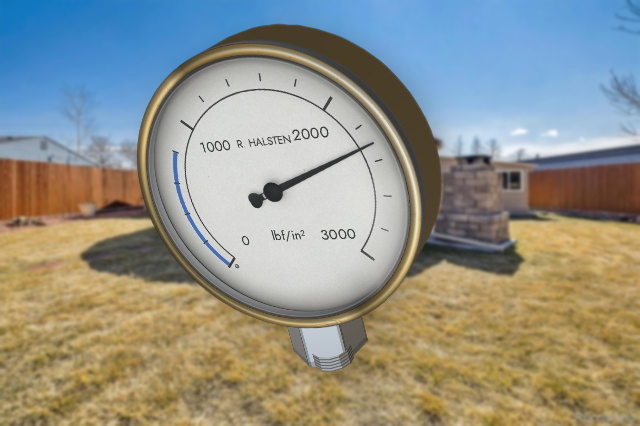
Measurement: 2300 psi
